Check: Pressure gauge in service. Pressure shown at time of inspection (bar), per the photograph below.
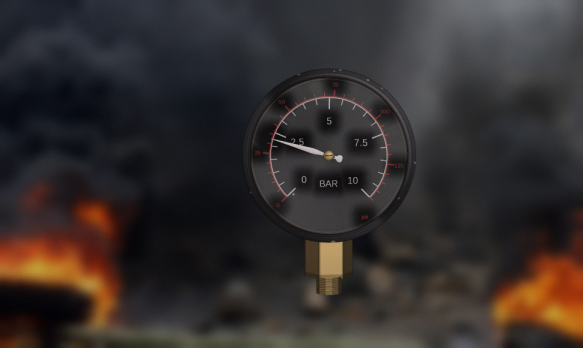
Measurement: 2.25 bar
